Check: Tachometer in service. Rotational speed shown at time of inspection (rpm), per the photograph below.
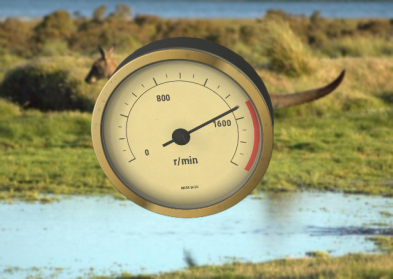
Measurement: 1500 rpm
